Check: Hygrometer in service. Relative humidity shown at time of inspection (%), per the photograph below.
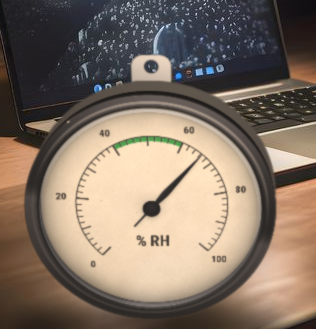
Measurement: 66 %
